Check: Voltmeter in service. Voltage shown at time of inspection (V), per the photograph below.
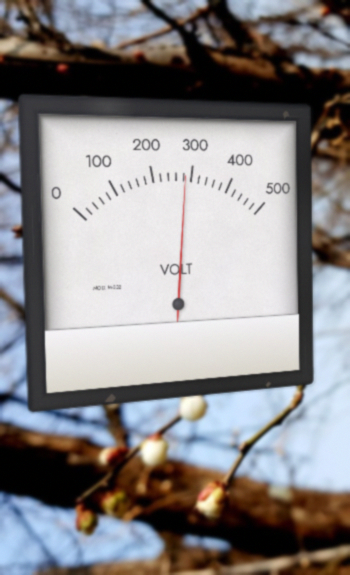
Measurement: 280 V
